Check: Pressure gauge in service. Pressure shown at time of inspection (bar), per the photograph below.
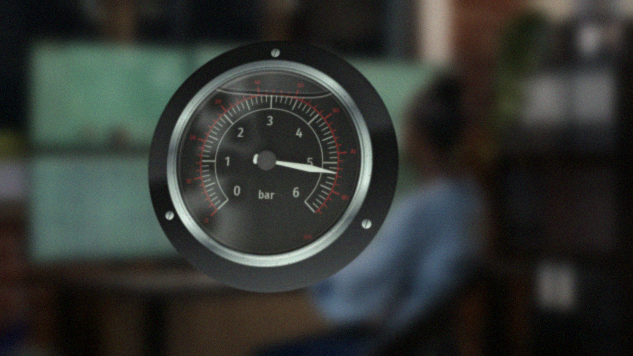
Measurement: 5.2 bar
